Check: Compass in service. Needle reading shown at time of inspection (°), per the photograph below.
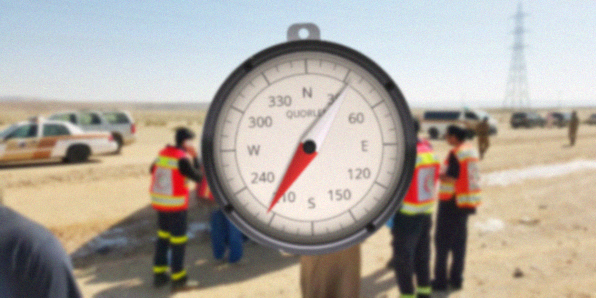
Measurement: 215 °
